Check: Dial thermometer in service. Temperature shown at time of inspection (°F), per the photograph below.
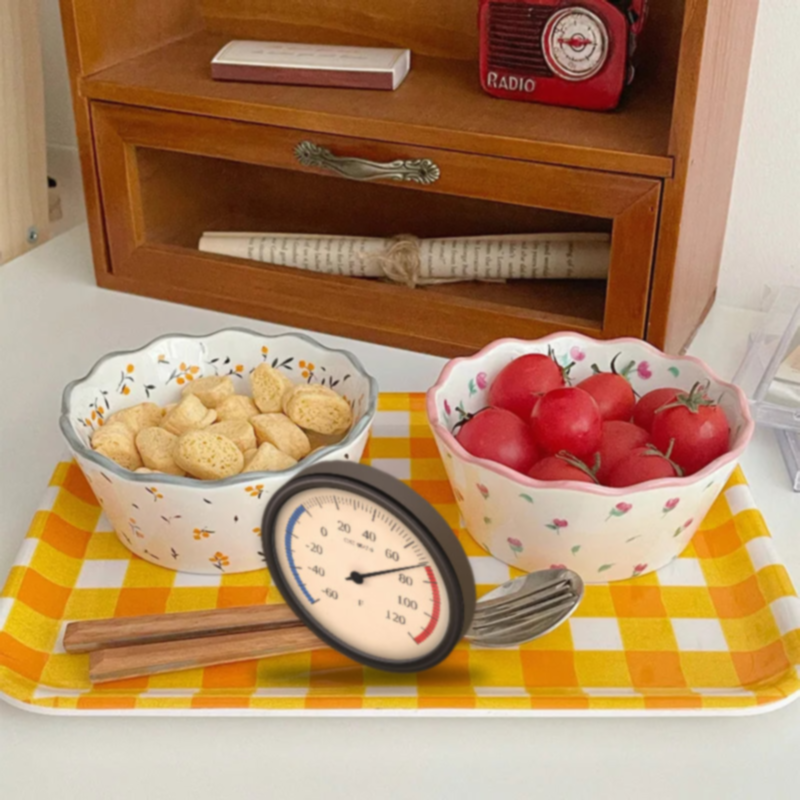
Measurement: 70 °F
